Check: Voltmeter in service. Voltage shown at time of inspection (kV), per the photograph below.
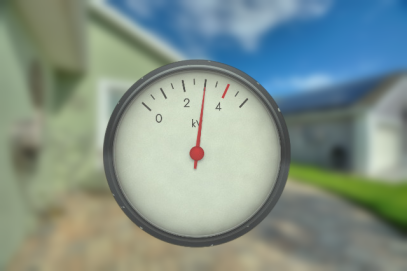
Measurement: 3 kV
